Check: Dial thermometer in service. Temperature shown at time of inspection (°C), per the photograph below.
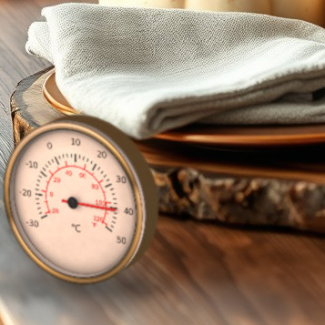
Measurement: 40 °C
